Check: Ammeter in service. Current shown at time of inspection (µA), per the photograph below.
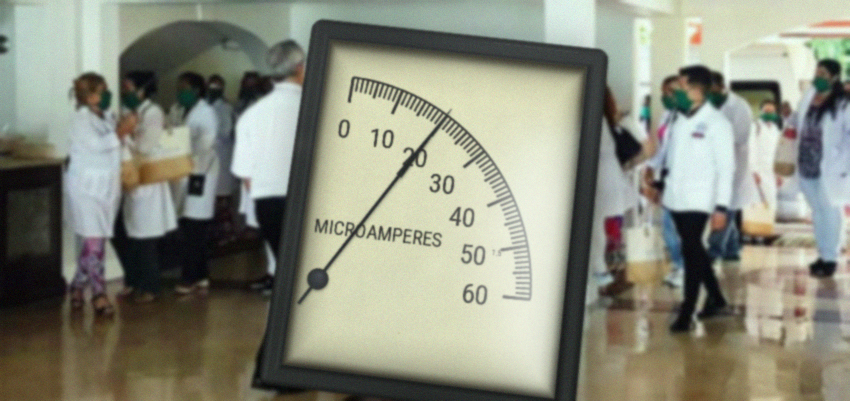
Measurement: 20 µA
